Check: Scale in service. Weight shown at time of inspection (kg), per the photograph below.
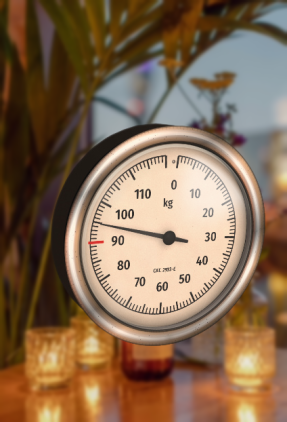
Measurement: 95 kg
